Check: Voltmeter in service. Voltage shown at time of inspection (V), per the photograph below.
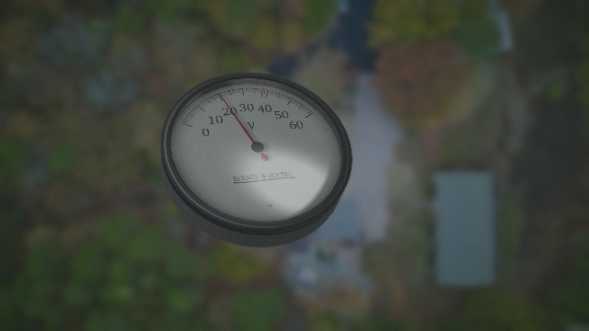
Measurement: 20 V
